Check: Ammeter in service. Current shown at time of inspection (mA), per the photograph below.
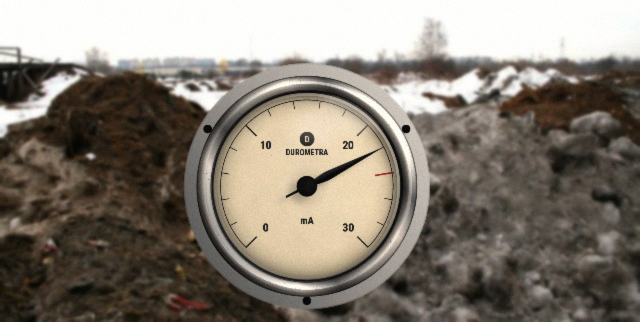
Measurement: 22 mA
